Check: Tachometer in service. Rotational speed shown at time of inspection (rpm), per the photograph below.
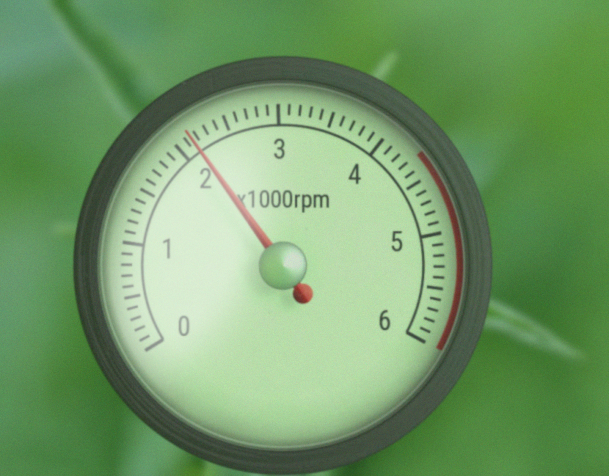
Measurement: 2150 rpm
